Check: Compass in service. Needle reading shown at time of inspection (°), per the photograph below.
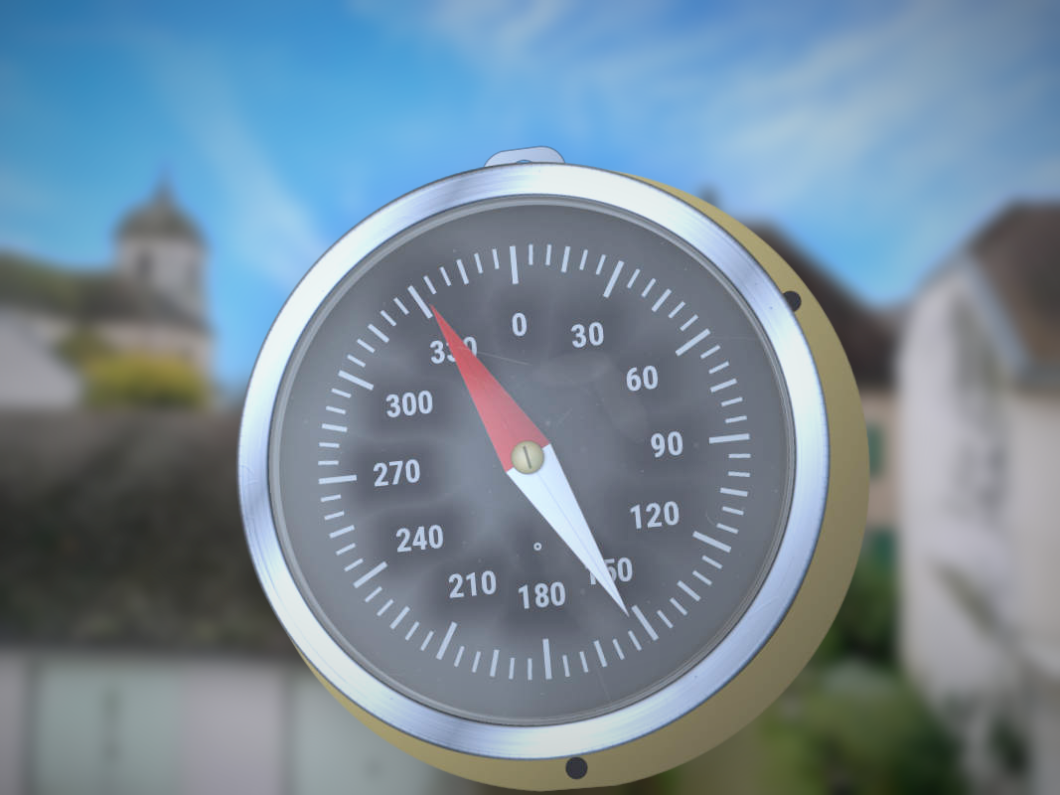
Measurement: 332.5 °
